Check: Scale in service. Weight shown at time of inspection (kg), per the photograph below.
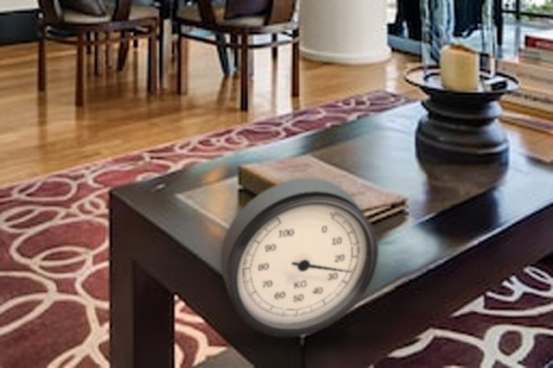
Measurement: 25 kg
